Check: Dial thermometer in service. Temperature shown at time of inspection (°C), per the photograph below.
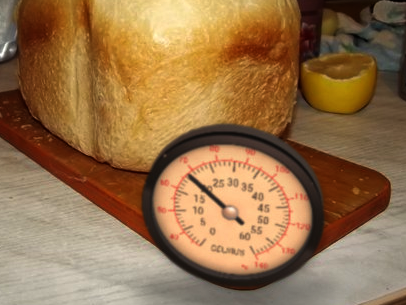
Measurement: 20 °C
